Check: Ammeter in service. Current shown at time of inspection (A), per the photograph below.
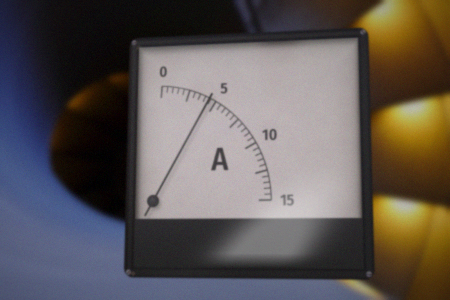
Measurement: 4.5 A
